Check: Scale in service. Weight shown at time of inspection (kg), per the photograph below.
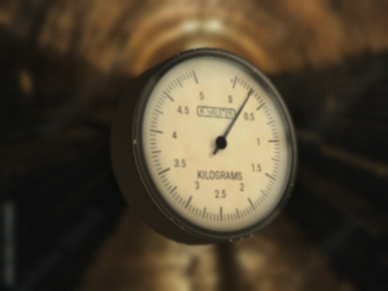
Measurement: 0.25 kg
